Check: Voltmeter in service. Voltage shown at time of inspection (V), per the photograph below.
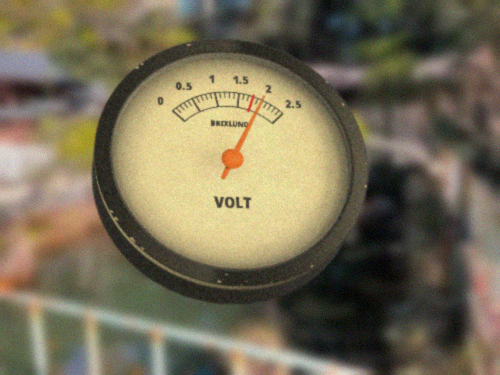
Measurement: 2 V
